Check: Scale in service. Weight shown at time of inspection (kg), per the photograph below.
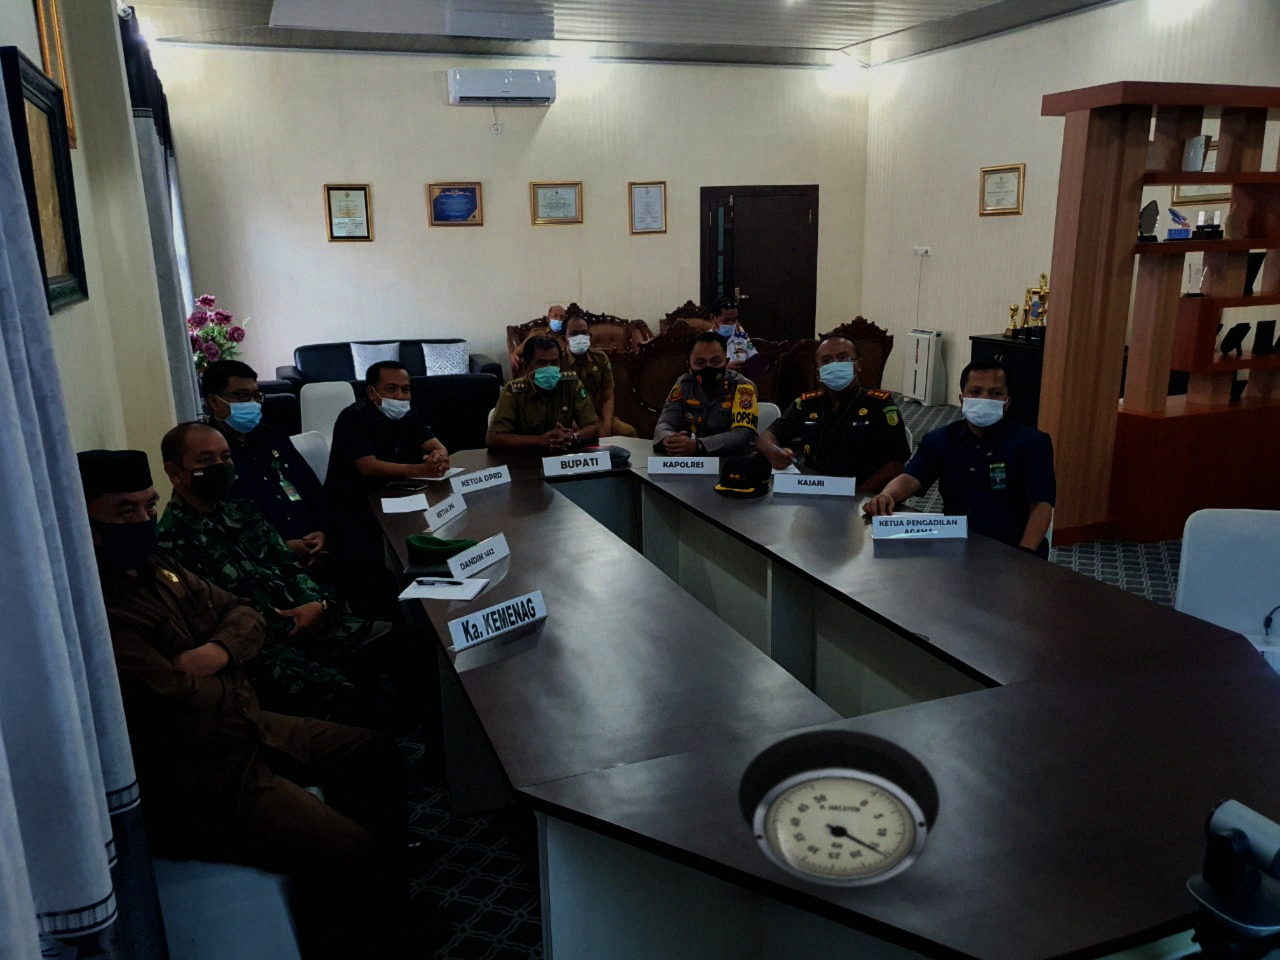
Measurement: 15 kg
